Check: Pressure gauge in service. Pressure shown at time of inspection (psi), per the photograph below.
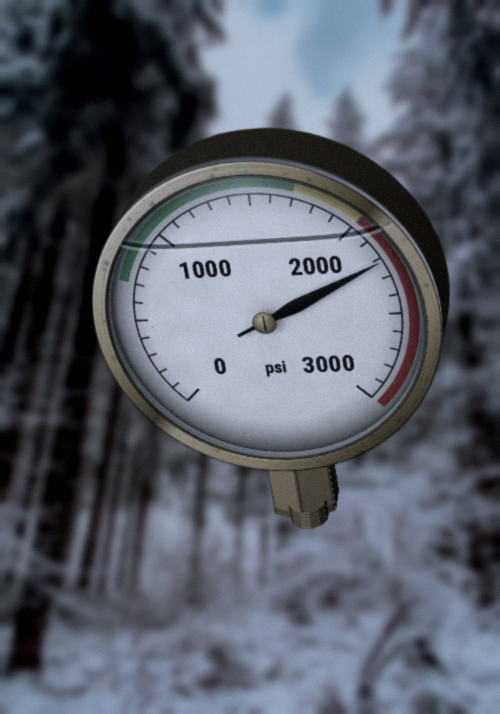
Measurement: 2200 psi
